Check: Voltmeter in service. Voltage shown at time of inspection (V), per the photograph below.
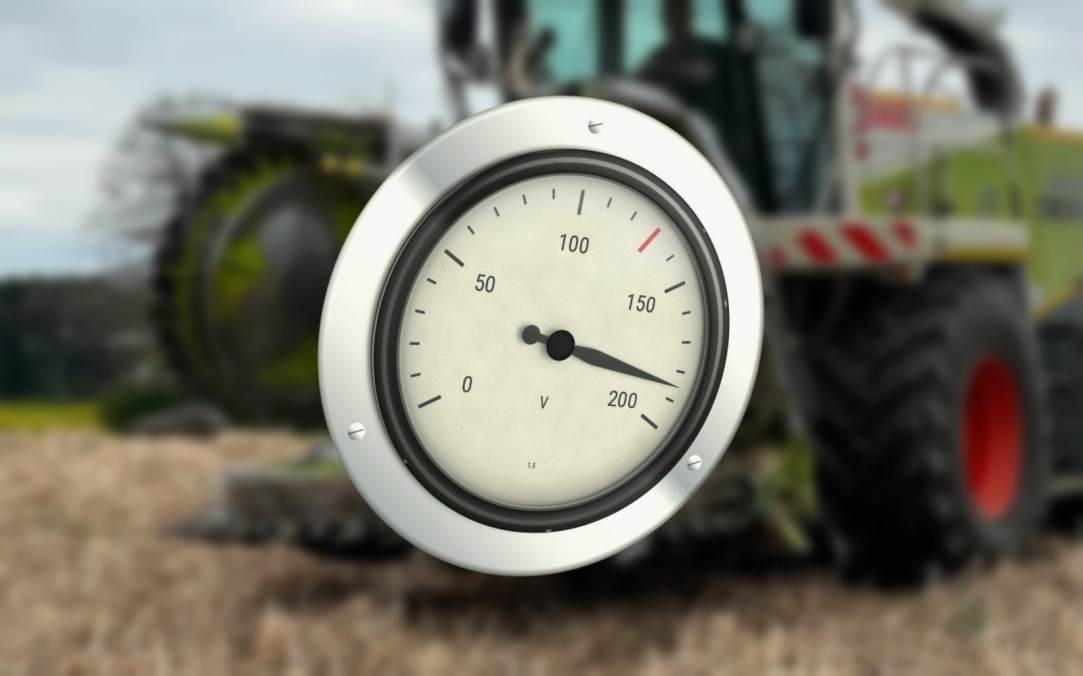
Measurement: 185 V
